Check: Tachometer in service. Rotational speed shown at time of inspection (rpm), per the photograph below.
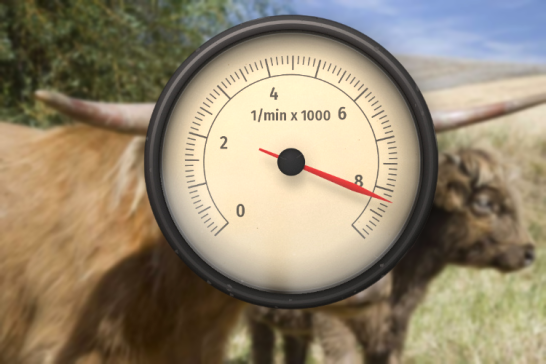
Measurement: 8200 rpm
